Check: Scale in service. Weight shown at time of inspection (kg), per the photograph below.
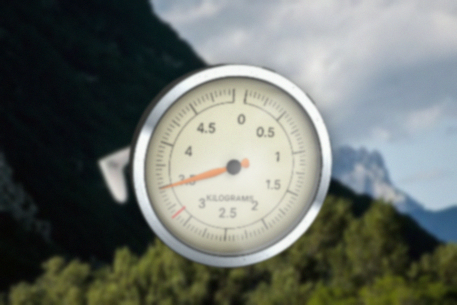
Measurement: 3.5 kg
